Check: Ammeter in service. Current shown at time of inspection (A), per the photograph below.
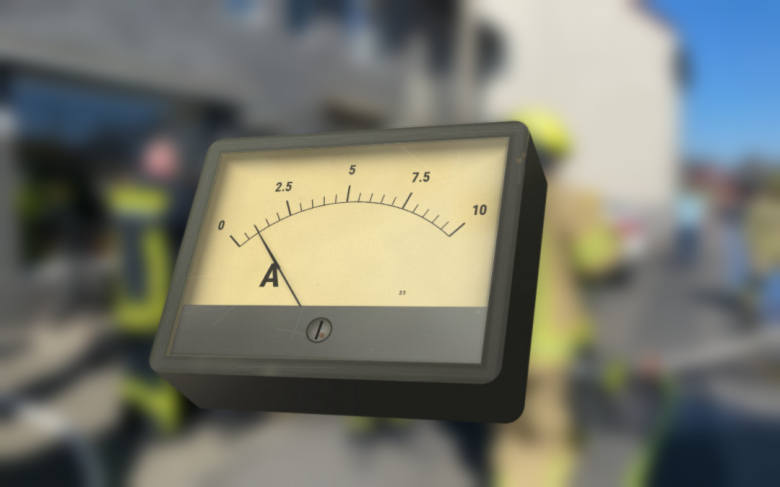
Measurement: 1 A
